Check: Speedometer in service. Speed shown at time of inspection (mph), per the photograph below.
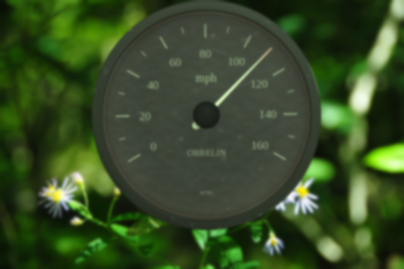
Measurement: 110 mph
